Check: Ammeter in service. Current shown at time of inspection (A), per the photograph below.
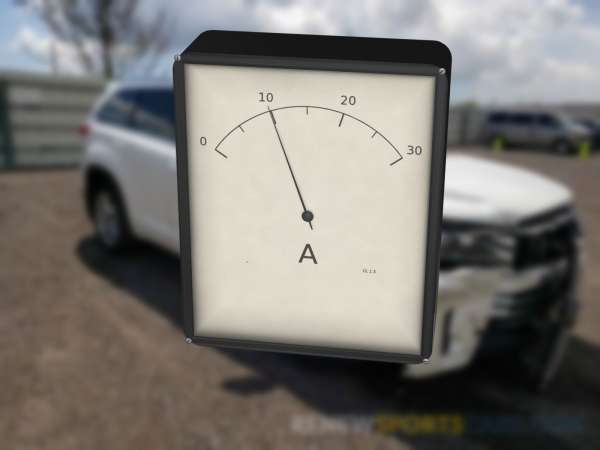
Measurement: 10 A
